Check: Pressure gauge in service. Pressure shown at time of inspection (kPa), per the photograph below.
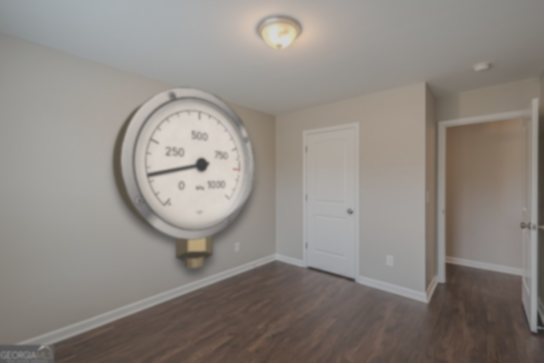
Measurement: 125 kPa
